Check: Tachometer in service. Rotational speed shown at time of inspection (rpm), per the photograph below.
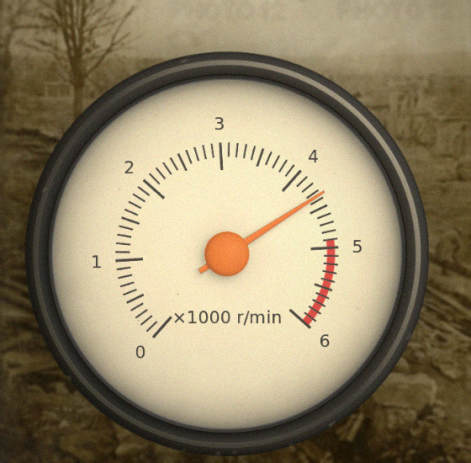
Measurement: 4350 rpm
